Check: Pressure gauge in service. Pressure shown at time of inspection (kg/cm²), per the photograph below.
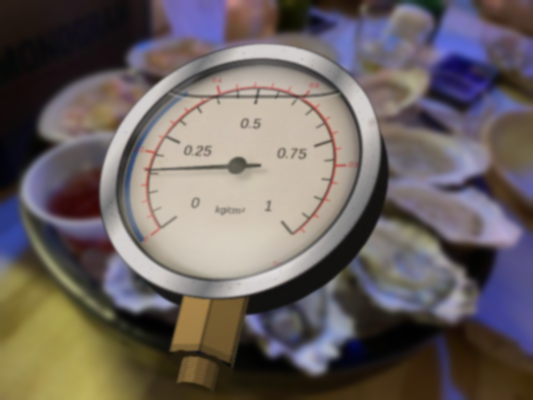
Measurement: 0.15 kg/cm²
